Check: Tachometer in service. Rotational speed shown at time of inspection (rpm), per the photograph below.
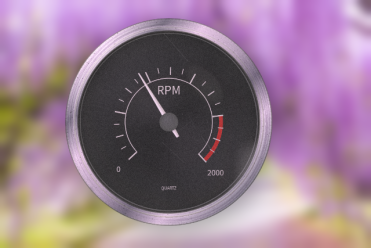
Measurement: 750 rpm
